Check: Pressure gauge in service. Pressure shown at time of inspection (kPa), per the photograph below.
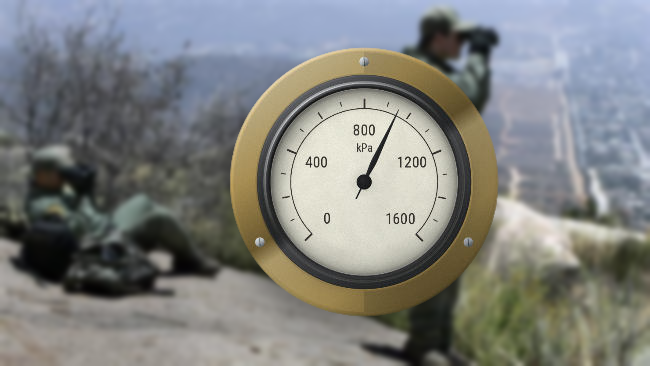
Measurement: 950 kPa
